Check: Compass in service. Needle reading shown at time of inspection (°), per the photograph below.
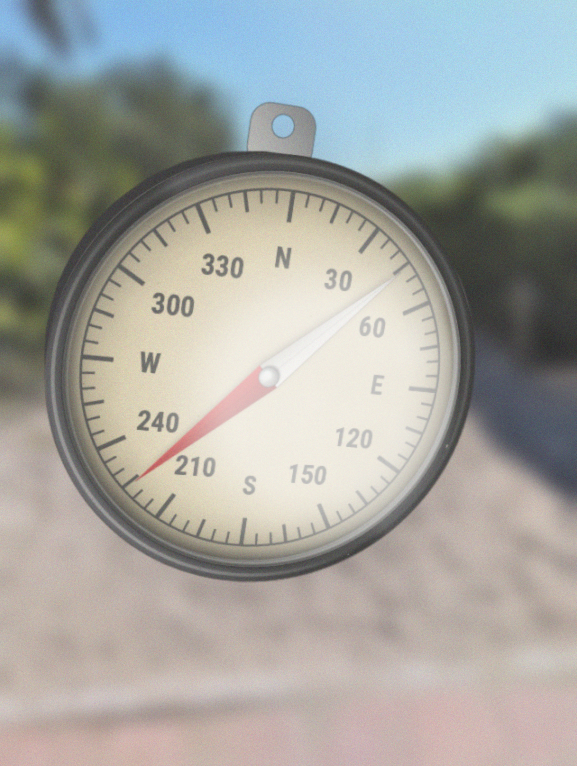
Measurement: 225 °
